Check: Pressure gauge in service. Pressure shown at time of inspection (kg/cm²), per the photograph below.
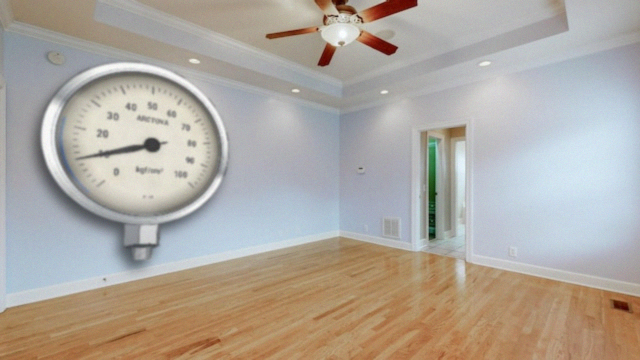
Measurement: 10 kg/cm²
